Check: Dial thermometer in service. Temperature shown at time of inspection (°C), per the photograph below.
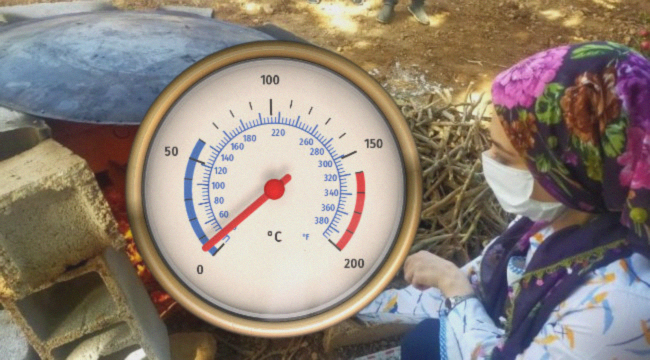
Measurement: 5 °C
